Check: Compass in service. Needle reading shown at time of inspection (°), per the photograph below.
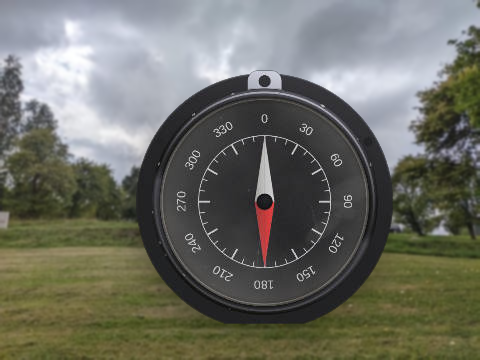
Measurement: 180 °
